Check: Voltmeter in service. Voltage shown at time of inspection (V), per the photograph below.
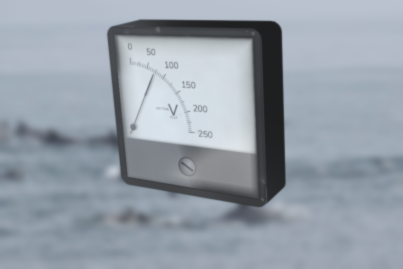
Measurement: 75 V
